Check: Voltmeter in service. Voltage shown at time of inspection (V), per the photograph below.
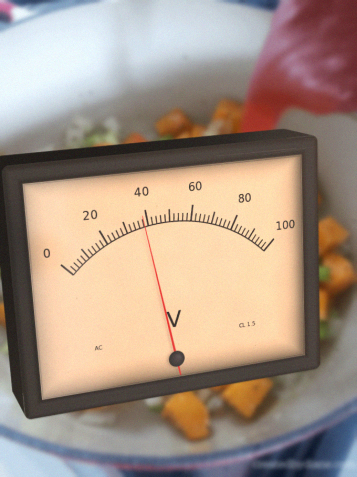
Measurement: 38 V
